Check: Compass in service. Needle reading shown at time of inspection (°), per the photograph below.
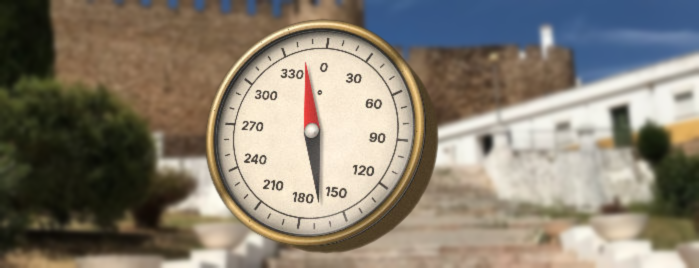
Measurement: 345 °
